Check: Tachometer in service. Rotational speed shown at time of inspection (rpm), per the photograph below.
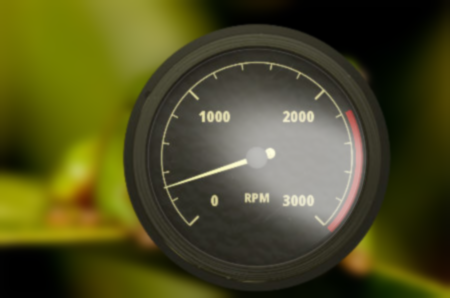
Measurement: 300 rpm
